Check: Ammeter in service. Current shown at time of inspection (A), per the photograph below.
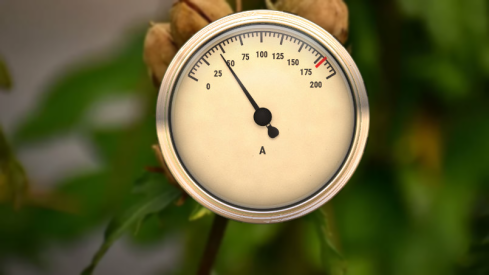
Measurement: 45 A
